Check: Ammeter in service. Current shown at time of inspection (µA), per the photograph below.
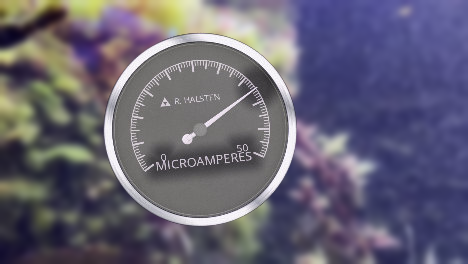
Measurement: 37.5 µA
